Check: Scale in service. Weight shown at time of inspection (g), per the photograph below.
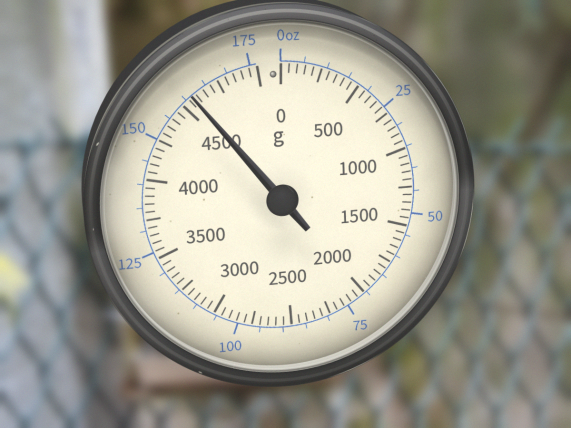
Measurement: 4575 g
